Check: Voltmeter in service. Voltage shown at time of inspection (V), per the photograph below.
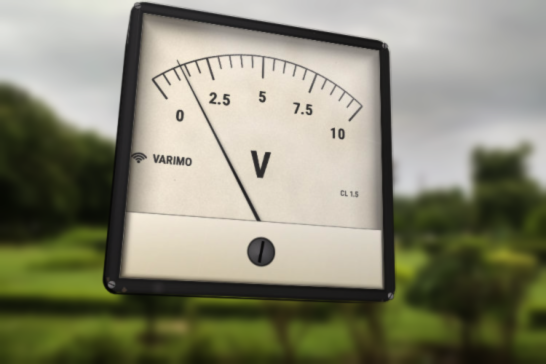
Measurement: 1.25 V
